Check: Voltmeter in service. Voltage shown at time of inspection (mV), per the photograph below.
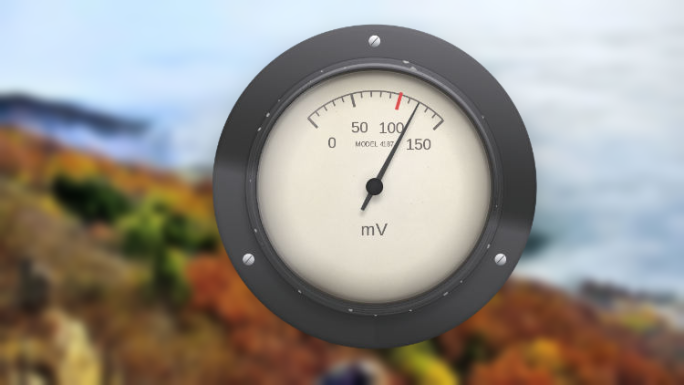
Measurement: 120 mV
